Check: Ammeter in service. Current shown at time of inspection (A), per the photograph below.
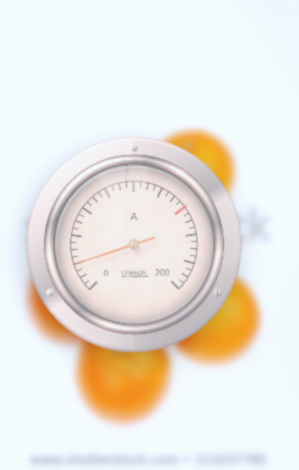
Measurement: 20 A
